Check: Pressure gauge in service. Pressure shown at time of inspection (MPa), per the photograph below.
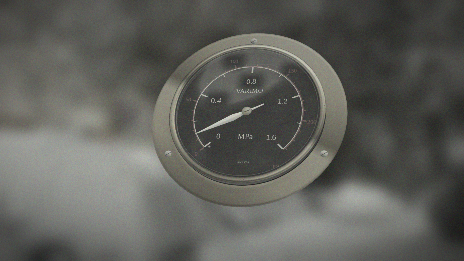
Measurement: 0.1 MPa
